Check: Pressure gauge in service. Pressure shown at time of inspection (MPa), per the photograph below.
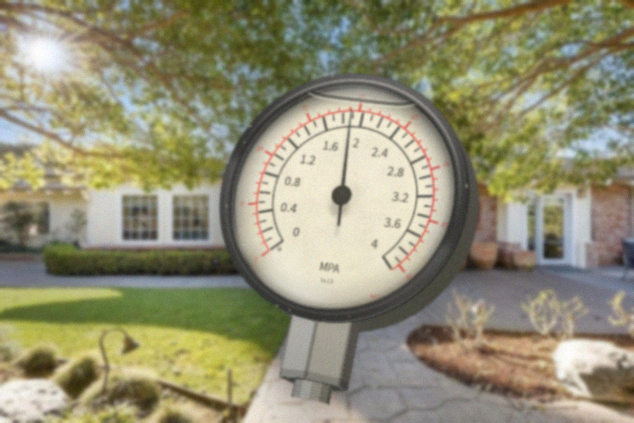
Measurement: 1.9 MPa
